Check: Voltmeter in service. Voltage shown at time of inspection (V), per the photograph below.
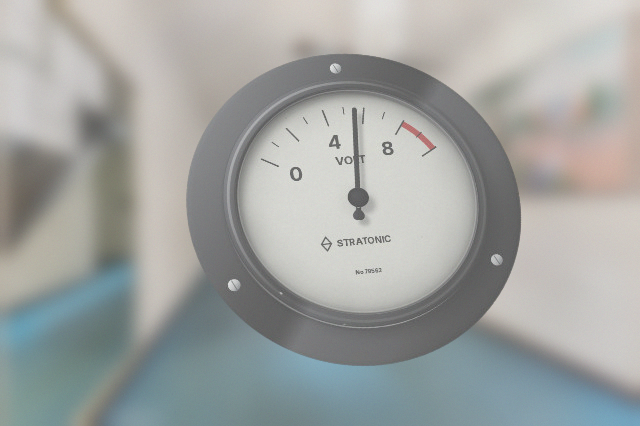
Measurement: 5.5 V
